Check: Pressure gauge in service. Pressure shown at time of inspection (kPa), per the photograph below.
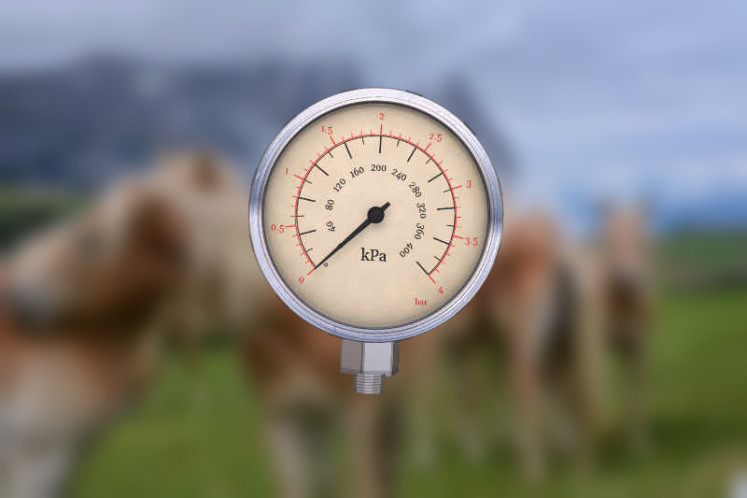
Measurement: 0 kPa
